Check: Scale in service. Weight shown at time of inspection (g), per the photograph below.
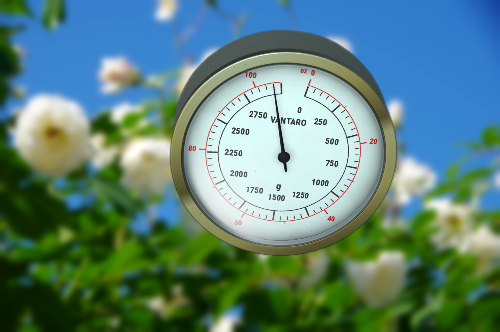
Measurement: 2950 g
